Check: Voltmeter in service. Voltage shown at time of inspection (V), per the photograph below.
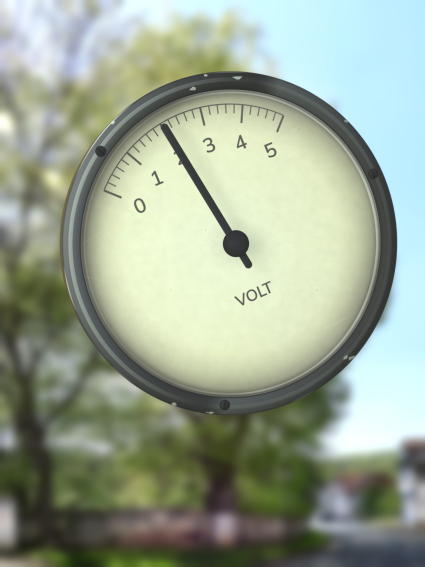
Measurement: 2 V
